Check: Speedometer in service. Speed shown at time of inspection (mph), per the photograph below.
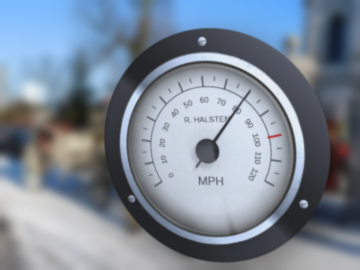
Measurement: 80 mph
